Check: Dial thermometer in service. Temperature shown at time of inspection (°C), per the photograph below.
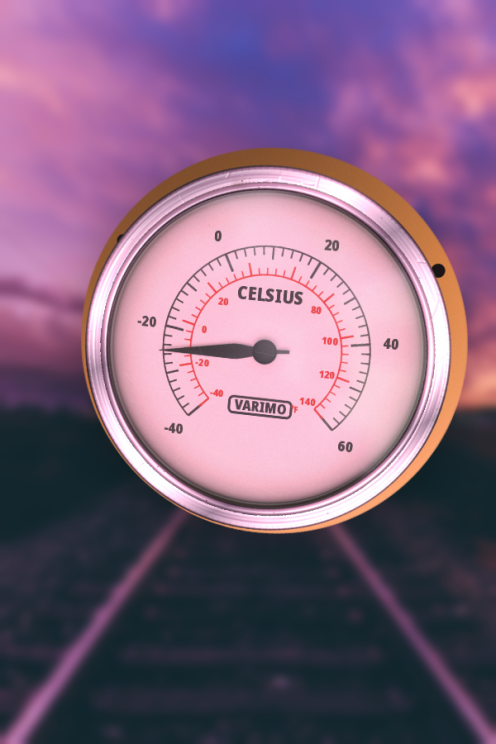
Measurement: -25 °C
